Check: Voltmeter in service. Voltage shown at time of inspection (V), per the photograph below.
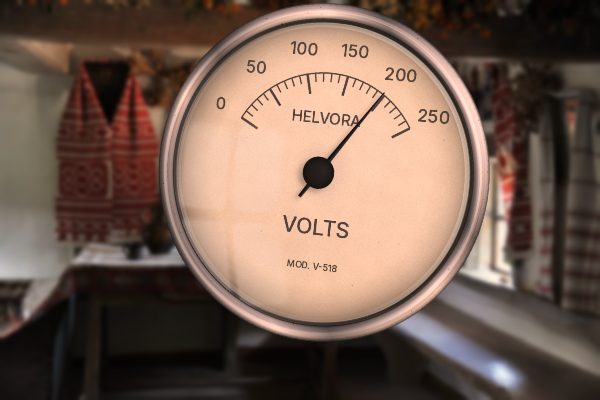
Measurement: 200 V
